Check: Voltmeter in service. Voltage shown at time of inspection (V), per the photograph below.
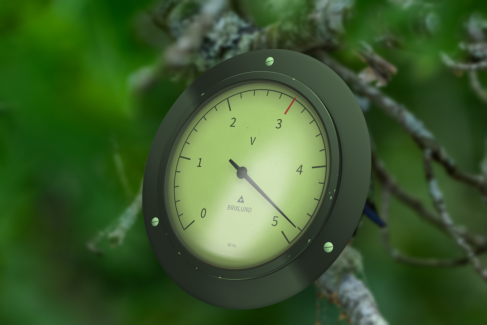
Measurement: 4.8 V
